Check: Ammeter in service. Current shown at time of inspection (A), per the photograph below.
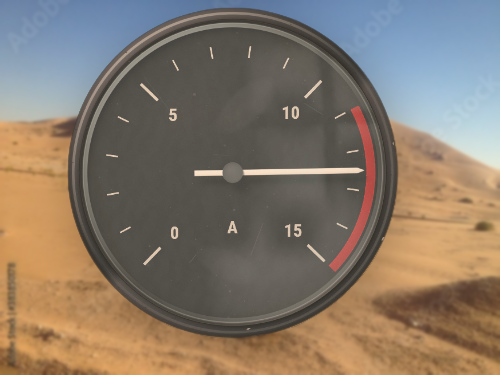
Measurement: 12.5 A
